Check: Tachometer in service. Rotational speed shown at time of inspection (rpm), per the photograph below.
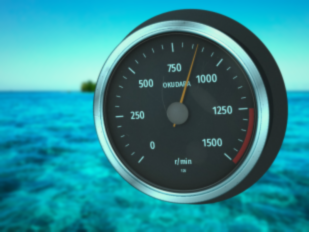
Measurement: 875 rpm
